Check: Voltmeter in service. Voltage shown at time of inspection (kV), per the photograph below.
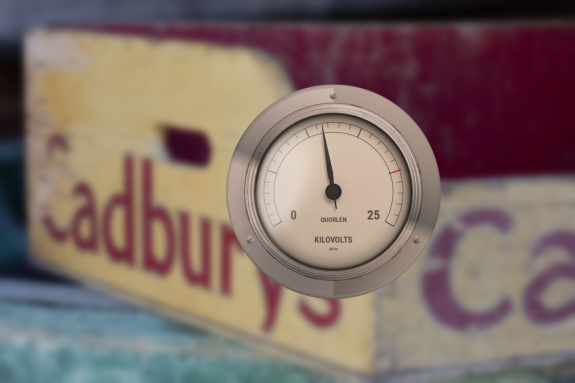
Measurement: 11.5 kV
